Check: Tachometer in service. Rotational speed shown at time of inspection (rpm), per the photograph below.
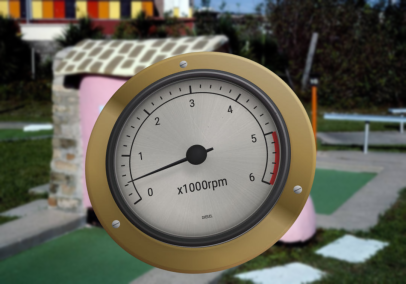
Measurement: 400 rpm
